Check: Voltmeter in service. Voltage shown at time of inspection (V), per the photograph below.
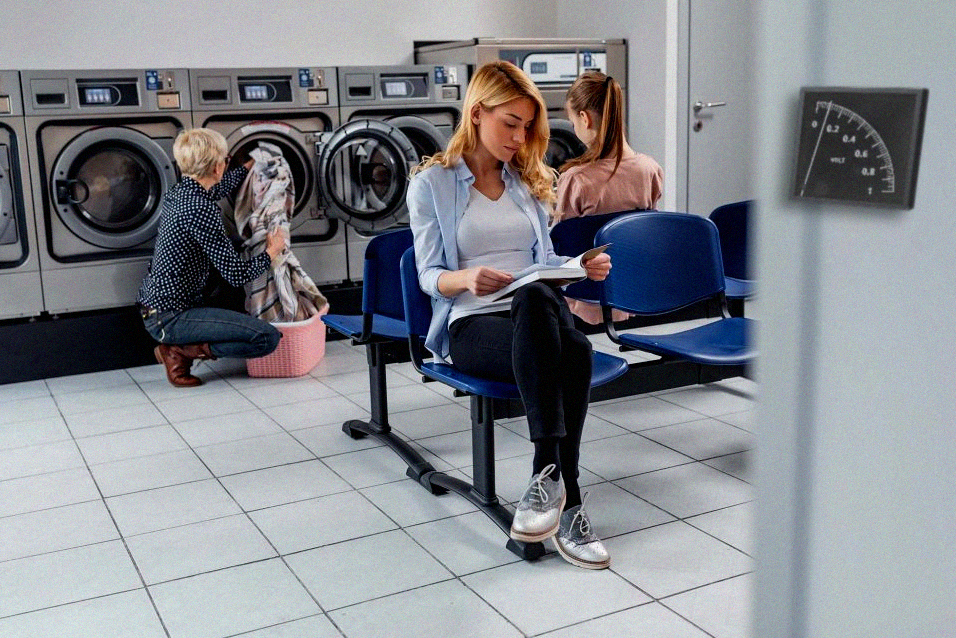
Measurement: 0.1 V
